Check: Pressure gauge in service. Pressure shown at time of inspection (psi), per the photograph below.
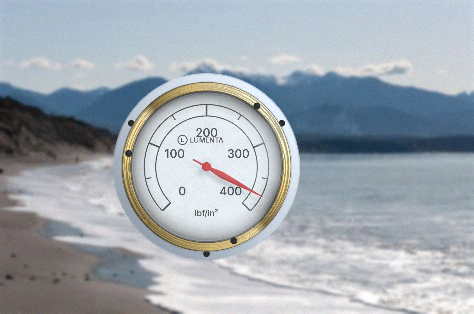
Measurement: 375 psi
